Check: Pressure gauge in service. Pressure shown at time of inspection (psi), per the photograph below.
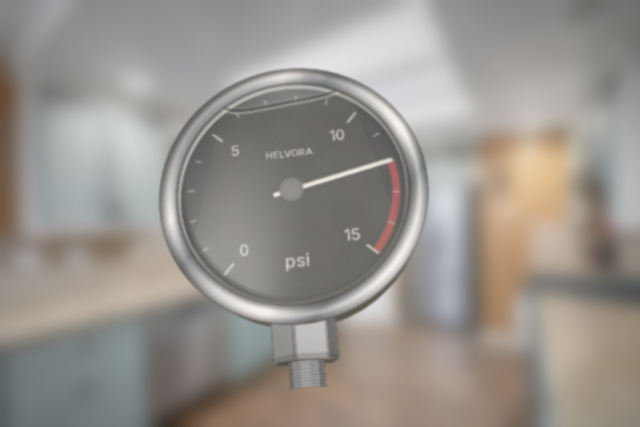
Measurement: 12 psi
